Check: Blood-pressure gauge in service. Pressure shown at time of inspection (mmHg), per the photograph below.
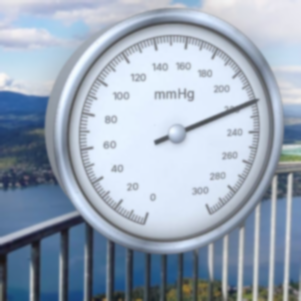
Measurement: 220 mmHg
